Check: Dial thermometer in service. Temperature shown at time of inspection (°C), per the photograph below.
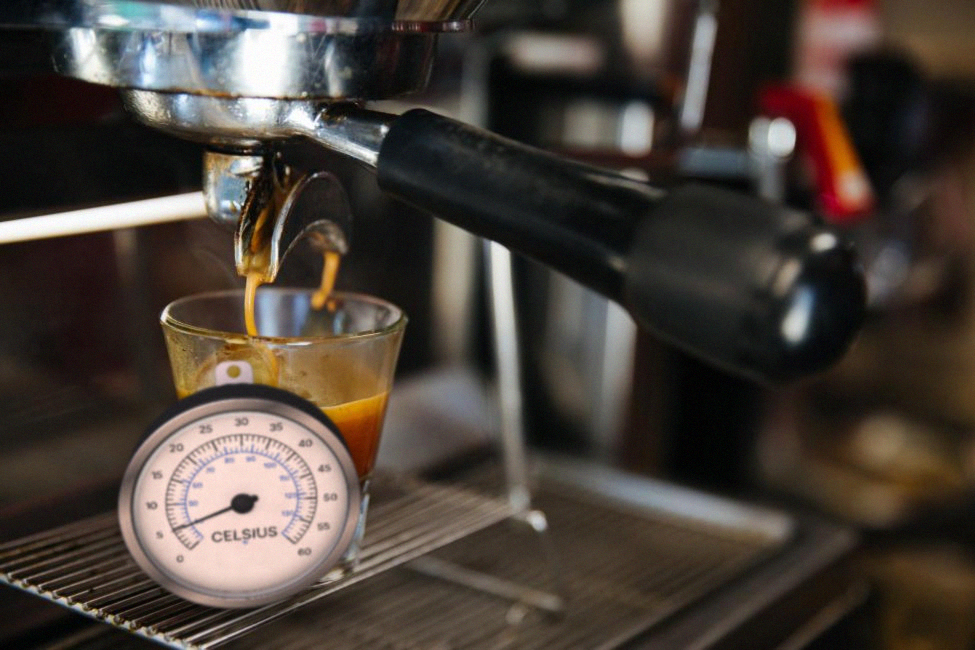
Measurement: 5 °C
